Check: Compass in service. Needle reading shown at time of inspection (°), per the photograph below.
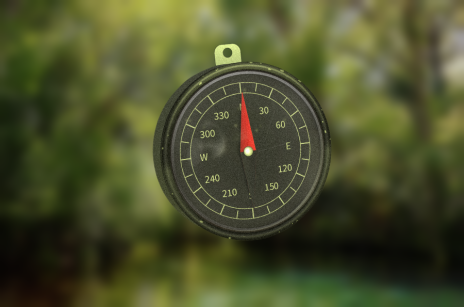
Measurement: 0 °
